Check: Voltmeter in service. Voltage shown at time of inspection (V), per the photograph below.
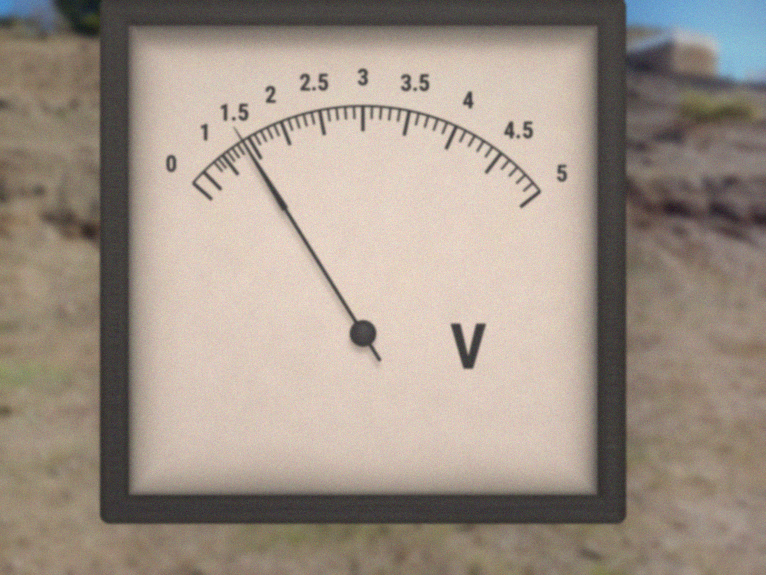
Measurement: 1.4 V
